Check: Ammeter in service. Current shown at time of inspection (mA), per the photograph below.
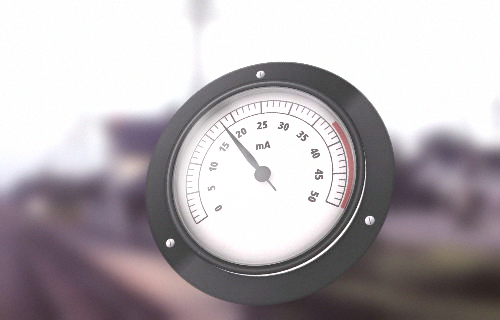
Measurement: 18 mA
